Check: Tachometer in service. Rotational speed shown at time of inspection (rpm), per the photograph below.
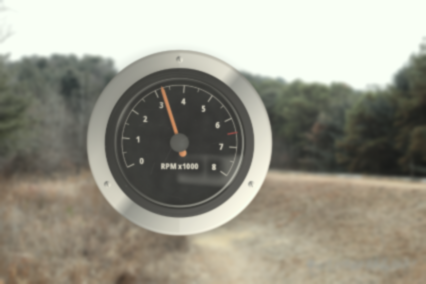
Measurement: 3250 rpm
